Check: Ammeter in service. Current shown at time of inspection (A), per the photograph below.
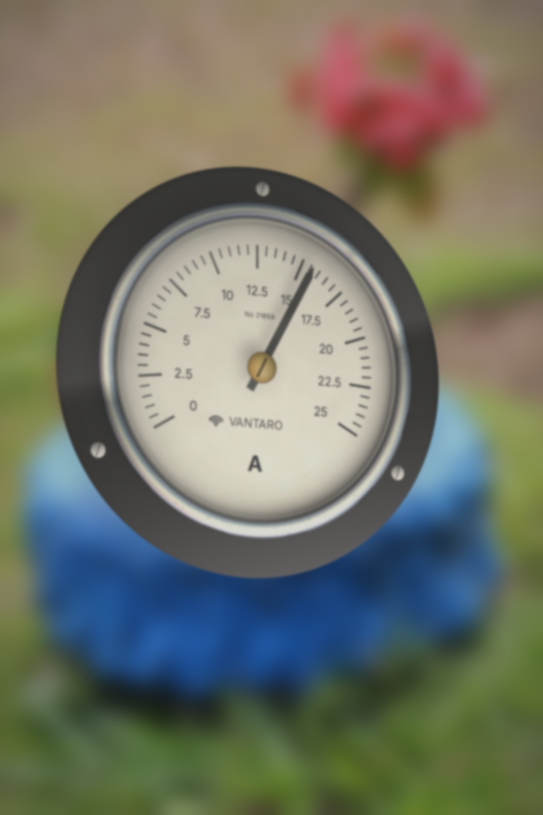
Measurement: 15.5 A
